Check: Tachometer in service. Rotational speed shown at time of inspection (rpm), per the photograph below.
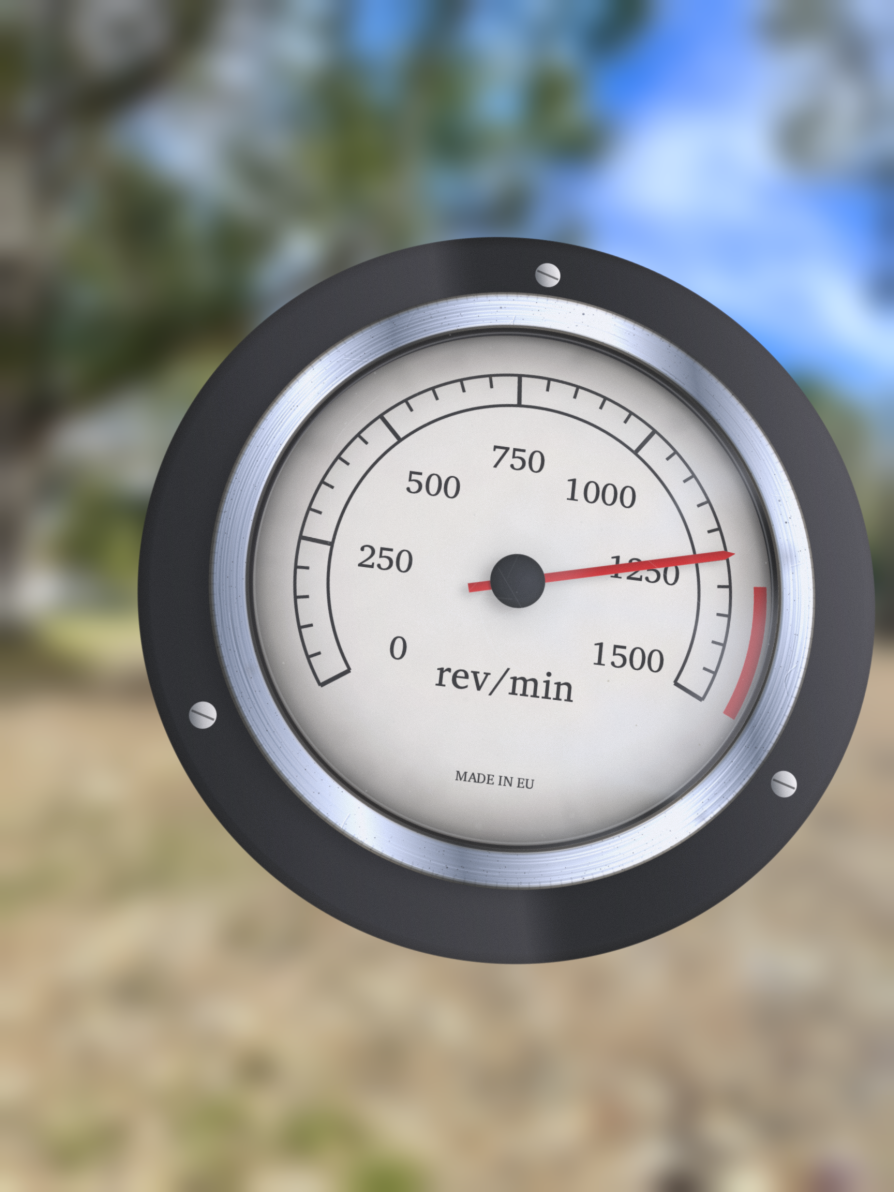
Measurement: 1250 rpm
